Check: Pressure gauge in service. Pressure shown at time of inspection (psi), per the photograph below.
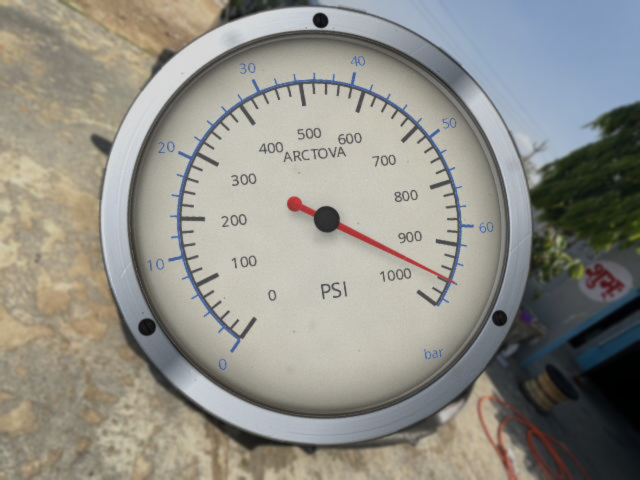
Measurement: 960 psi
